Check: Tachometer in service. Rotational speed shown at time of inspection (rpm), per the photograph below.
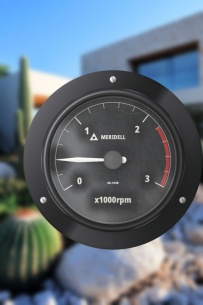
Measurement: 400 rpm
